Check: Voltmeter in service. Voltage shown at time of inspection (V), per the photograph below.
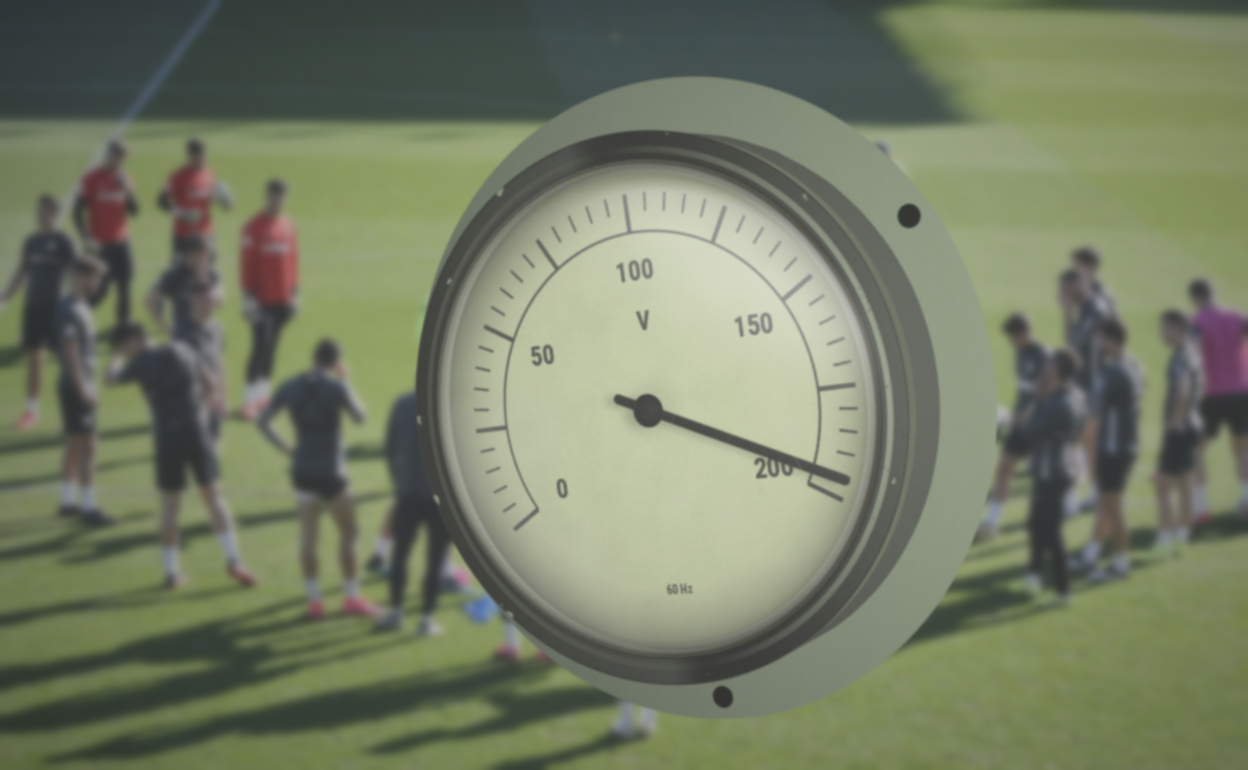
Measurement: 195 V
